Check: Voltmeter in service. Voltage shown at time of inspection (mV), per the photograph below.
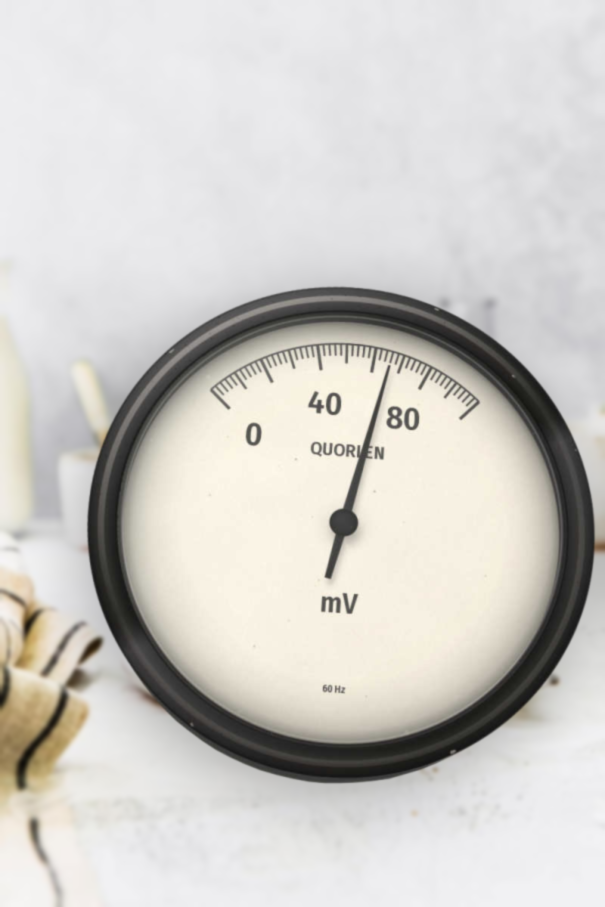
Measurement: 66 mV
